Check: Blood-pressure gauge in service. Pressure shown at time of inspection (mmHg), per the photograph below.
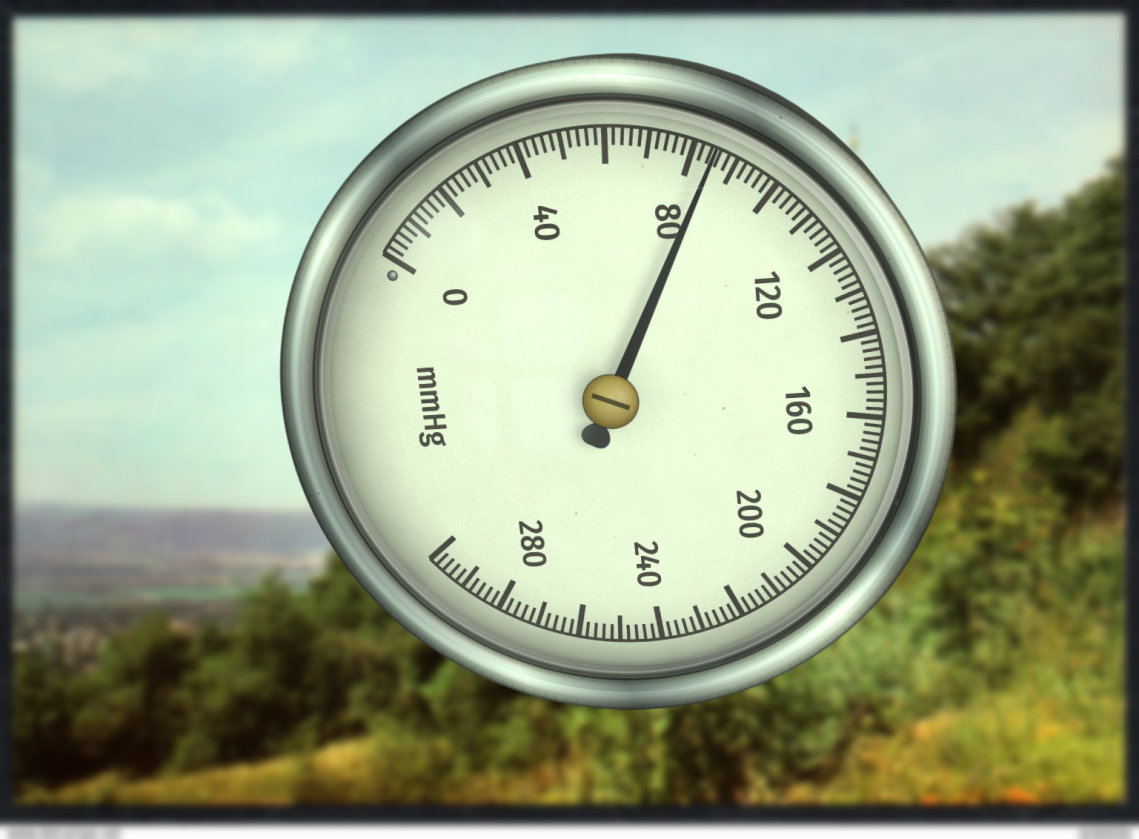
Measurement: 85 mmHg
